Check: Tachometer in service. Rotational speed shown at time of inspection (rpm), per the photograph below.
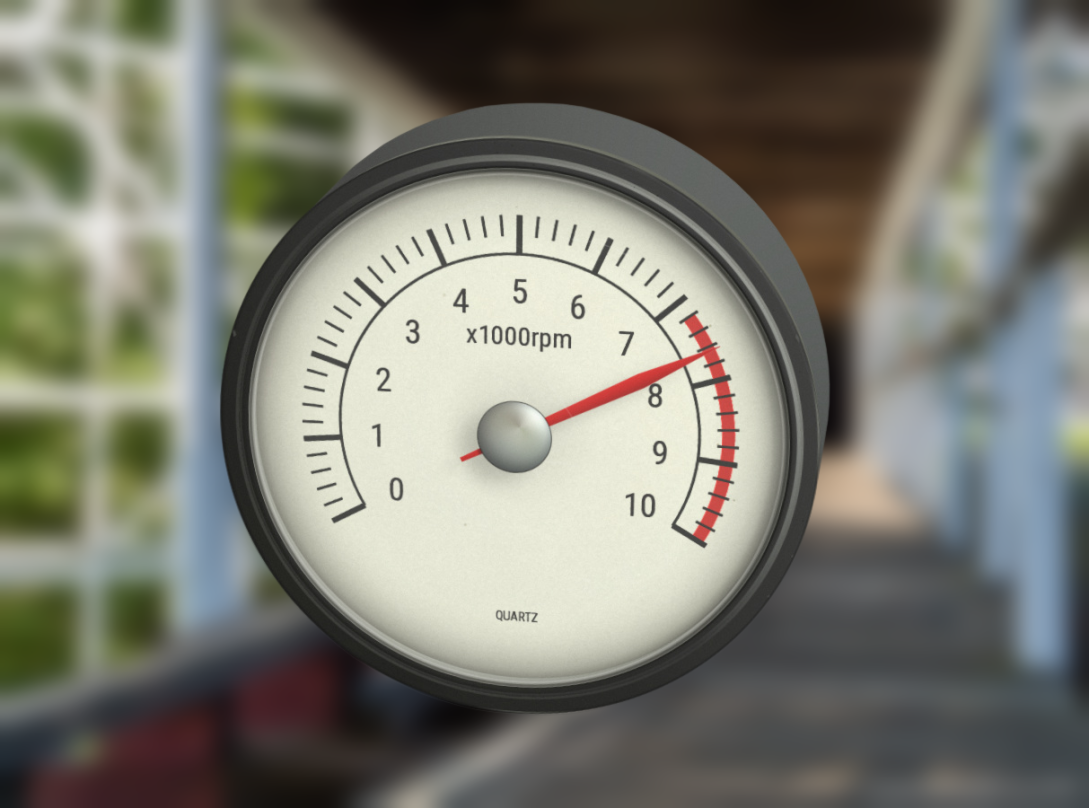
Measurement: 7600 rpm
